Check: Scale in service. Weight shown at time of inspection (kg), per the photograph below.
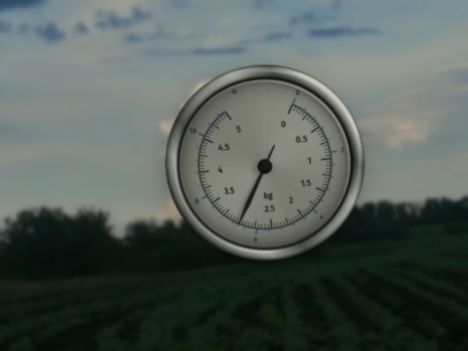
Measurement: 3 kg
